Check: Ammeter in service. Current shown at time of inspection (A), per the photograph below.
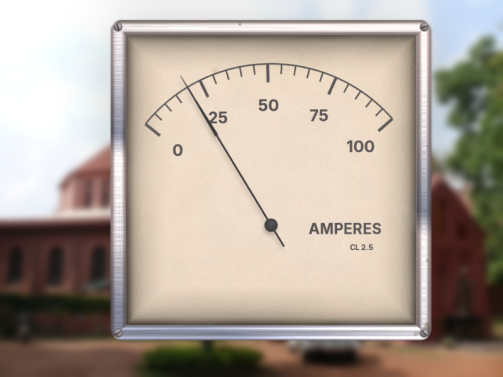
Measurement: 20 A
